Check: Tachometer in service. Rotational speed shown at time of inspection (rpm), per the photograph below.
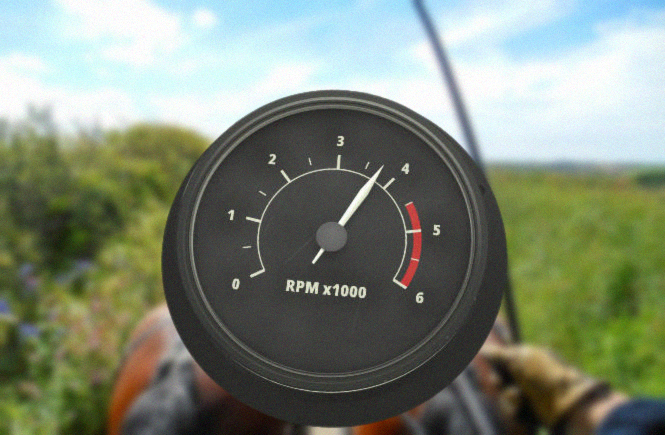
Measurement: 3750 rpm
